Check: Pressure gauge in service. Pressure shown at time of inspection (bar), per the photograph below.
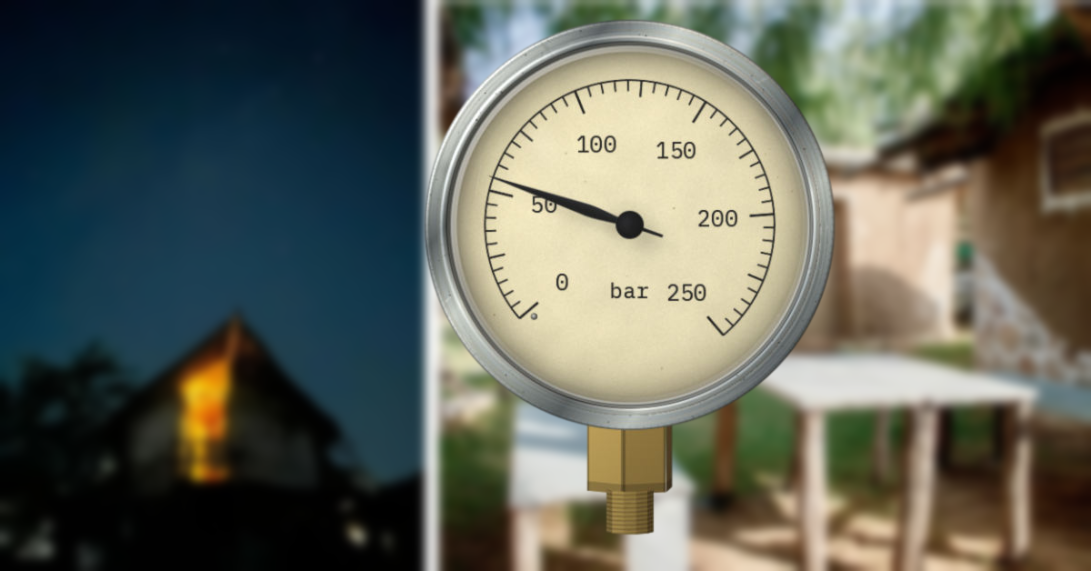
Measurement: 55 bar
